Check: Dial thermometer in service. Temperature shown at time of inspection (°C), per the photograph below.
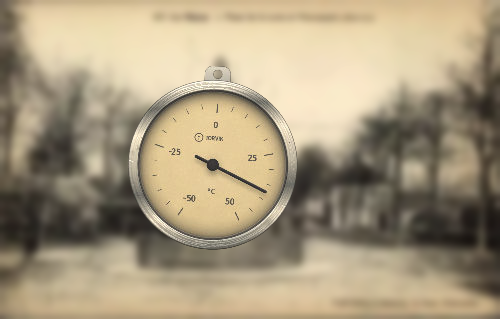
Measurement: 37.5 °C
